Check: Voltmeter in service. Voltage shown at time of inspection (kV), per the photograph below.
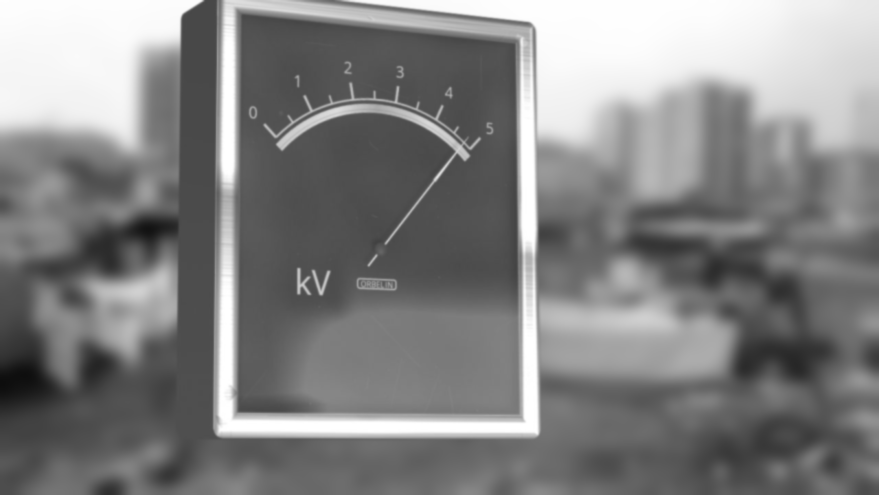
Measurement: 4.75 kV
